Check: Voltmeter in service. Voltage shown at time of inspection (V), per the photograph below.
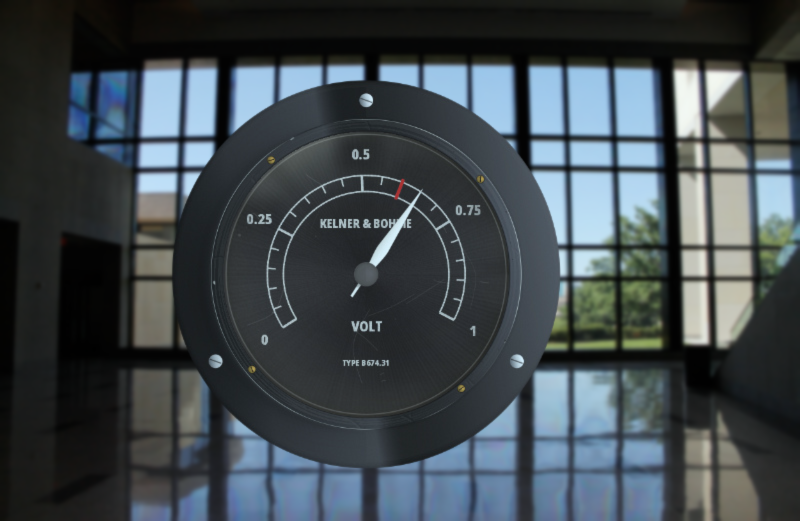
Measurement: 0.65 V
